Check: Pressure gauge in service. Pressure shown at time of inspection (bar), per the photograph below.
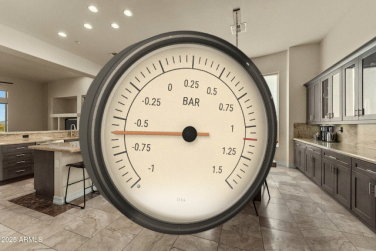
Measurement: -0.6 bar
